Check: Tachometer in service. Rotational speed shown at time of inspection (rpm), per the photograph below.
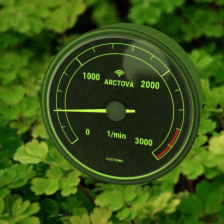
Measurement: 400 rpm
